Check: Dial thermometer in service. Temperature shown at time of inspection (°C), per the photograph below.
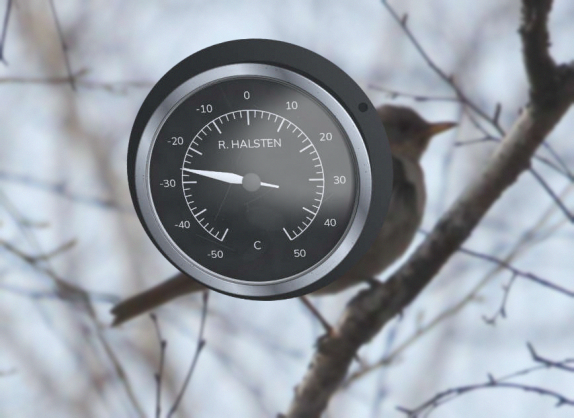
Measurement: -26 °C
